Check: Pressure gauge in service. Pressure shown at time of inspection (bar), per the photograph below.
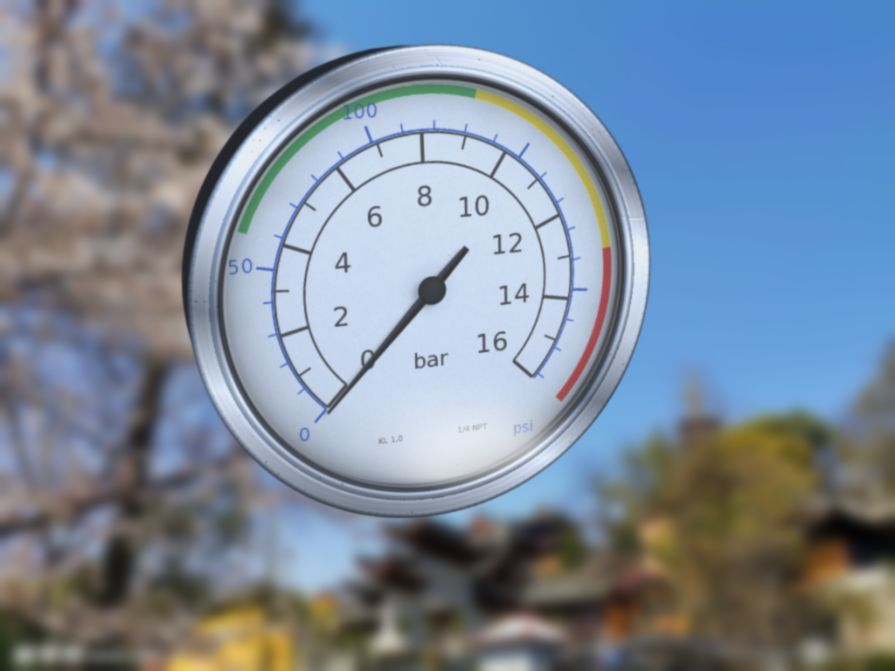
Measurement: 0 bar
